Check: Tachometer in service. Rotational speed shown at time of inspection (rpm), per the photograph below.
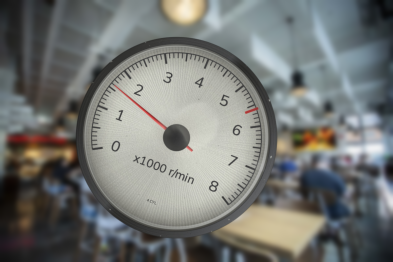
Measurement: 1600 rpm
